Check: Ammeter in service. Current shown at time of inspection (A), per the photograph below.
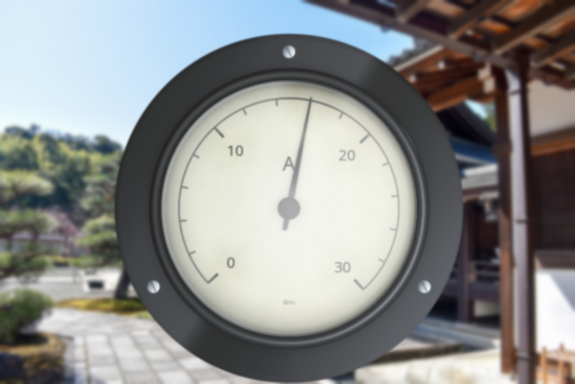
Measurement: 16 A
